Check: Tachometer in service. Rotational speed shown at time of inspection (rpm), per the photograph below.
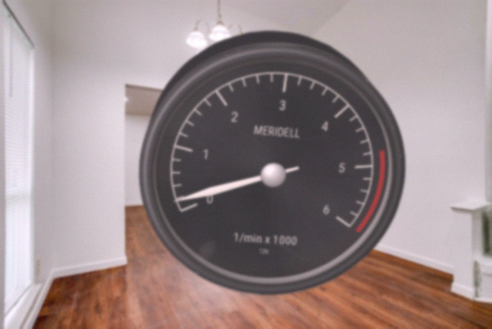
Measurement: 200 rpm
